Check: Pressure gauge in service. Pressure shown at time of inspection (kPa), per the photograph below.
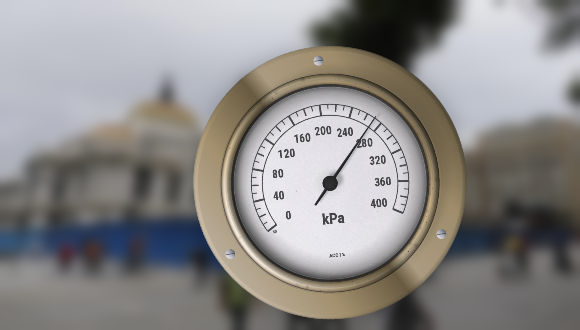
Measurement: 270 kPa
